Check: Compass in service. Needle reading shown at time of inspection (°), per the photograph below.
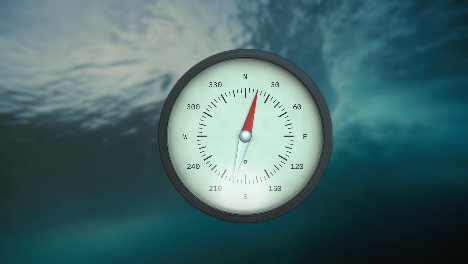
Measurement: 15 °
